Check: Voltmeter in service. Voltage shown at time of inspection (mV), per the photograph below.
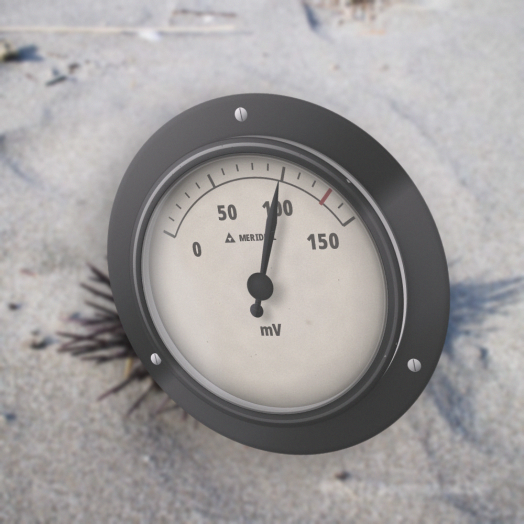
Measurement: 100 mV
